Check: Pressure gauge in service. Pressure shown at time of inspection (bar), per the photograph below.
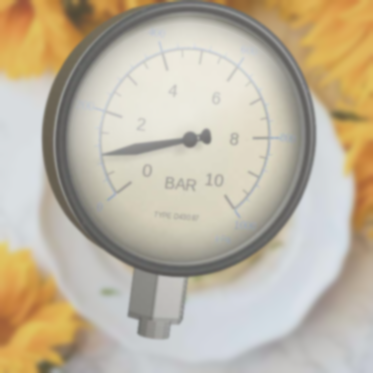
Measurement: 1 bar
